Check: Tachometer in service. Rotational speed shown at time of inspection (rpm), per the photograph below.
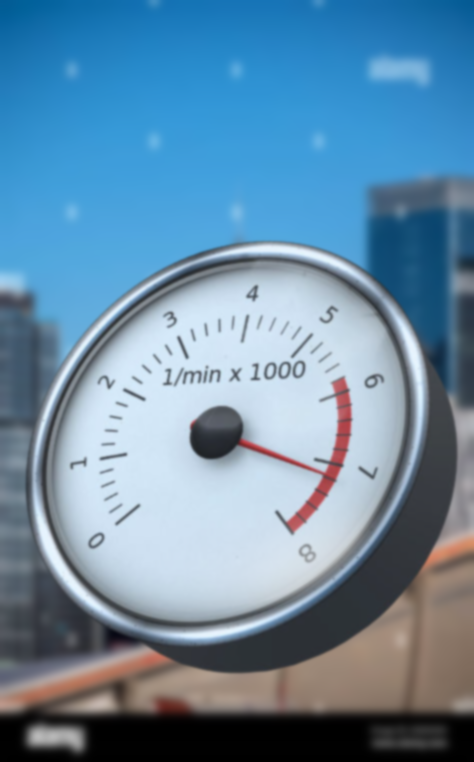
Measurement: 7200 rpm
